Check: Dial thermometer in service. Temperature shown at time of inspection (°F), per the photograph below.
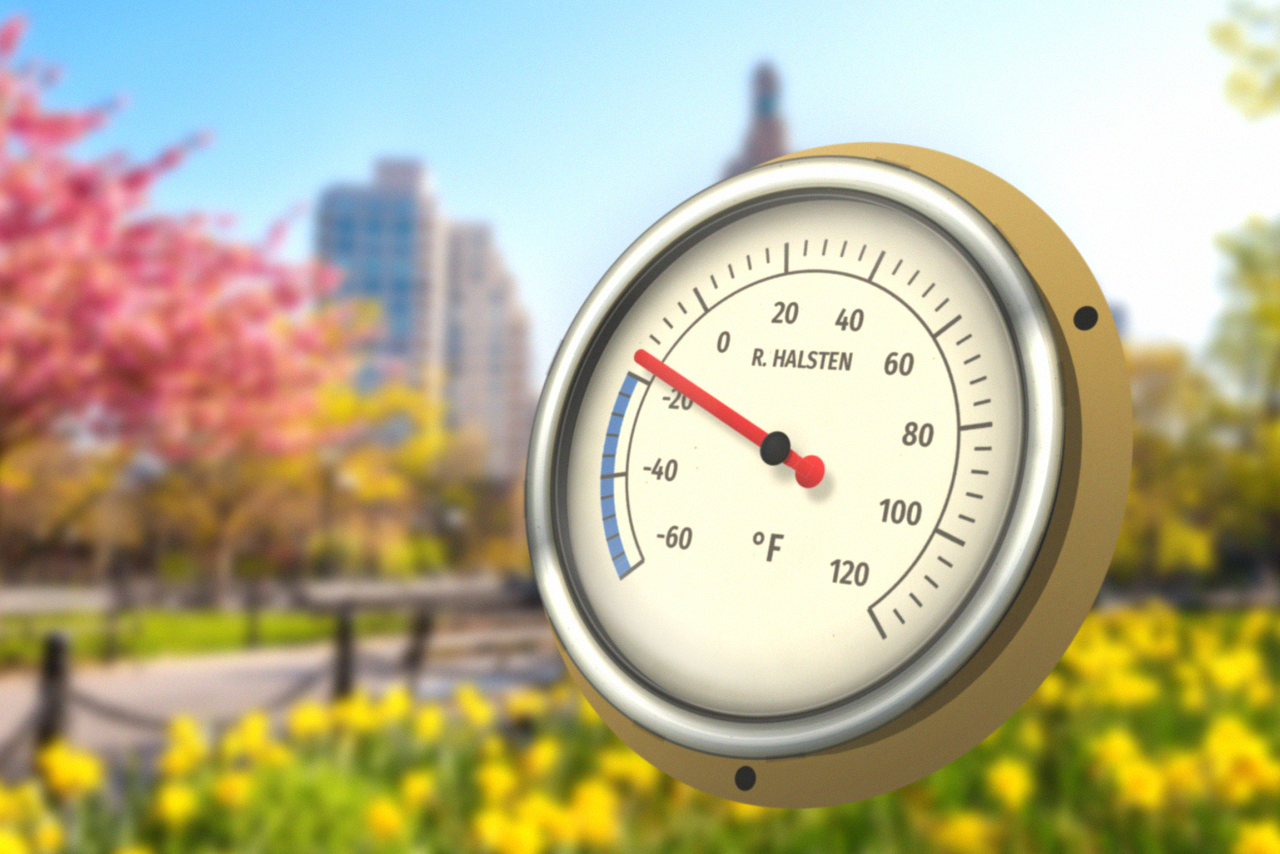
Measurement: -16 °F
